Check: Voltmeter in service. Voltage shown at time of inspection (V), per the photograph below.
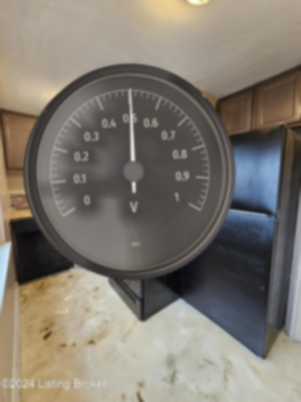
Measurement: 0.5 V
